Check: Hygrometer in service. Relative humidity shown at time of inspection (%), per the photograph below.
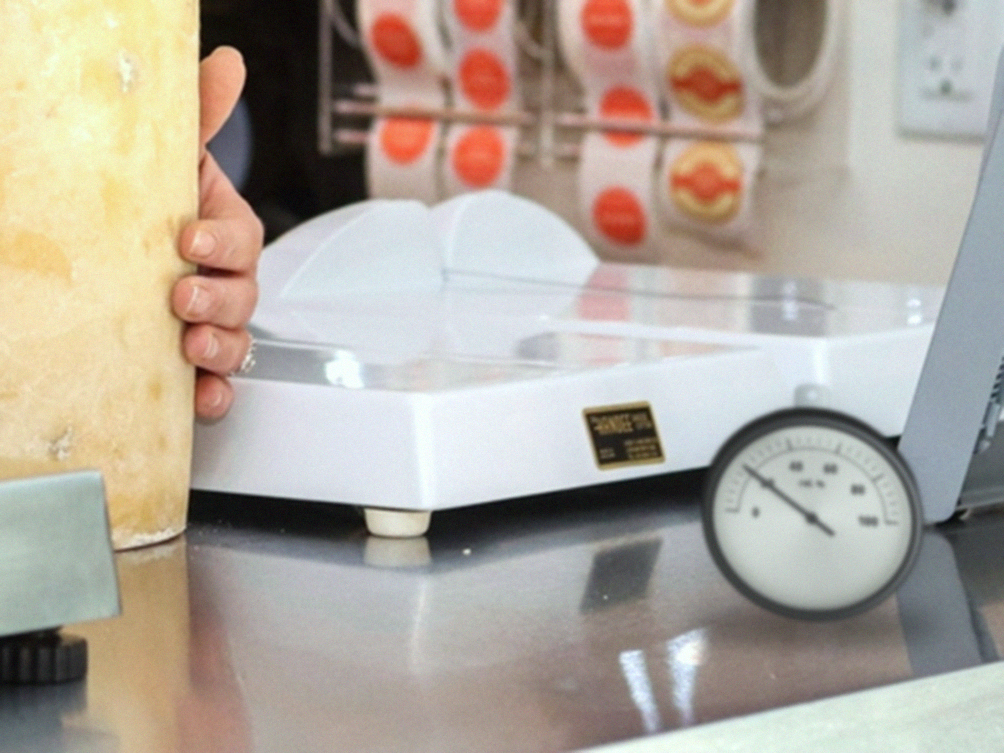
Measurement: 20 %
